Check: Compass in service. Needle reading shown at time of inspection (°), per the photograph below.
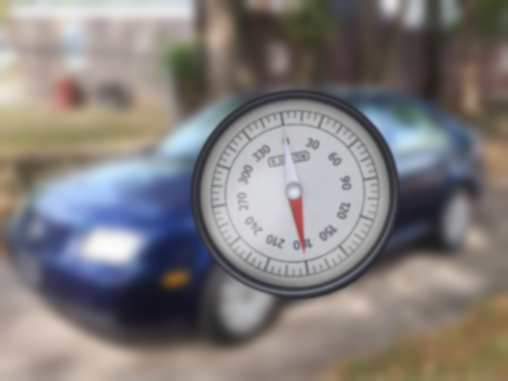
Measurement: 180 °
